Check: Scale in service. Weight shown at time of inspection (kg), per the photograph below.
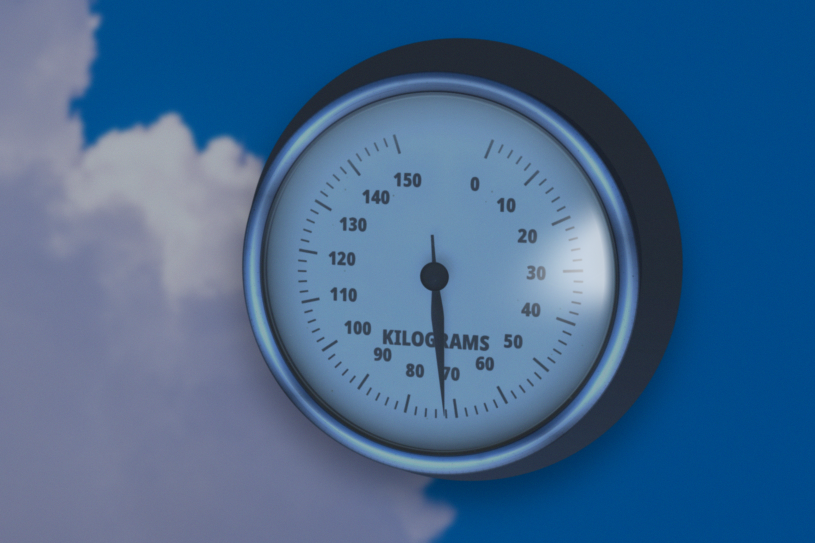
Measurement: 72 kg
